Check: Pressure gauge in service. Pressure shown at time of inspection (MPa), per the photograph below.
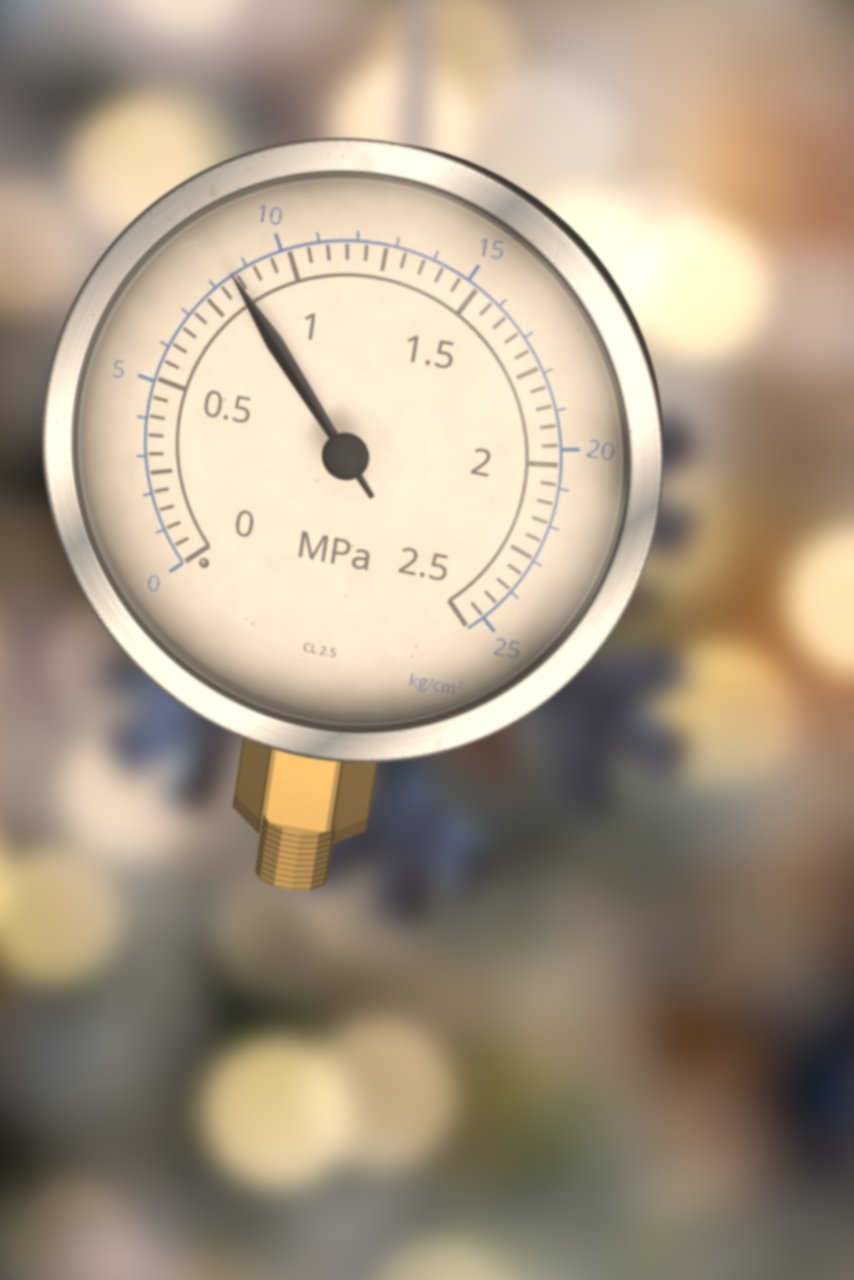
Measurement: 0.85 MPa
